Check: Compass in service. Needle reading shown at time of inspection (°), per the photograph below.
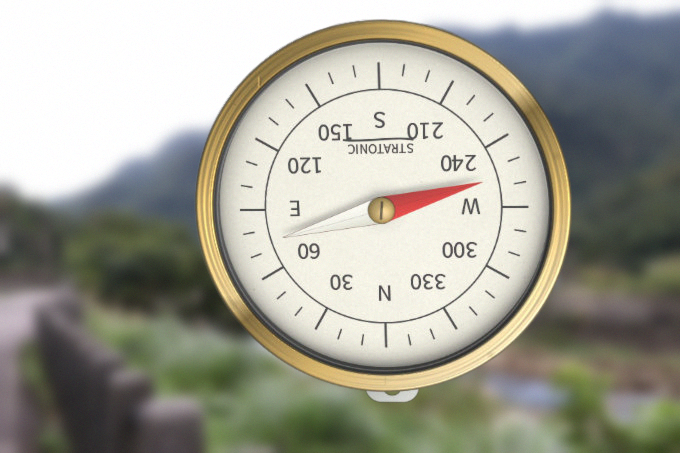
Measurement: 255 °
